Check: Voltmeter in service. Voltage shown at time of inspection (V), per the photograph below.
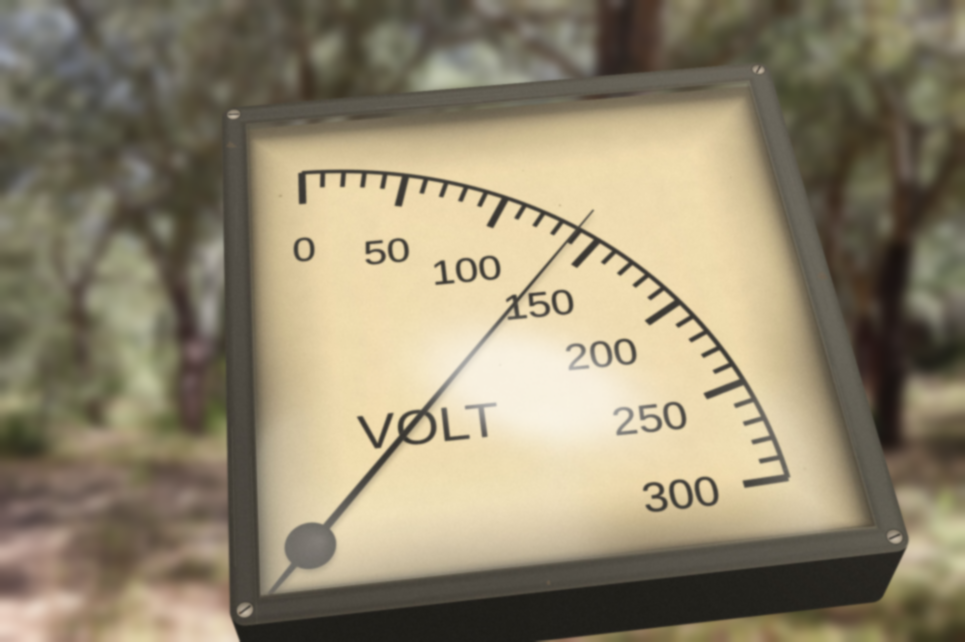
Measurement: 140 V
